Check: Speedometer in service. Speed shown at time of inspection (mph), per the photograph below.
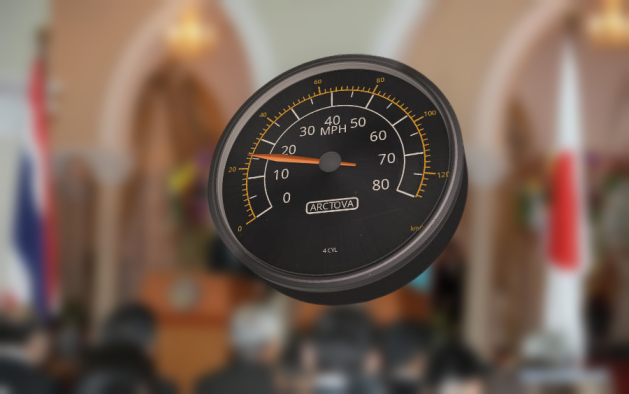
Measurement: 15 mph
